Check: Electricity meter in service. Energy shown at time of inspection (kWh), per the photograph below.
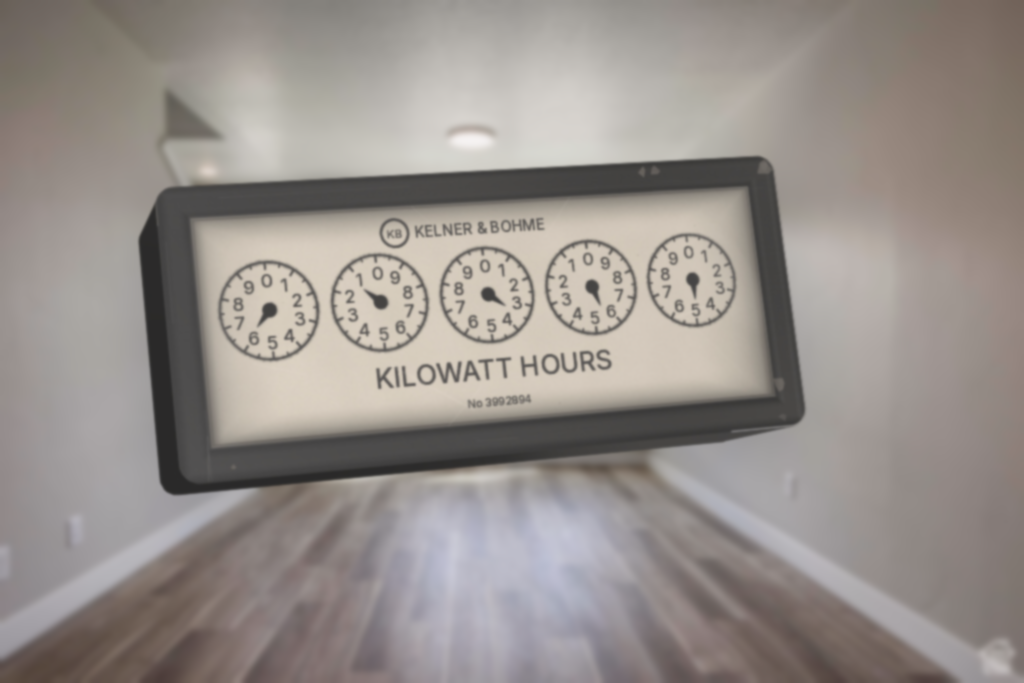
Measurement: 61355 kWh
